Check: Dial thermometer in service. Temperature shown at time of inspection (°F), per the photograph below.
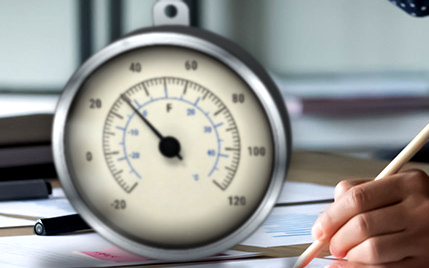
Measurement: 30 °F
